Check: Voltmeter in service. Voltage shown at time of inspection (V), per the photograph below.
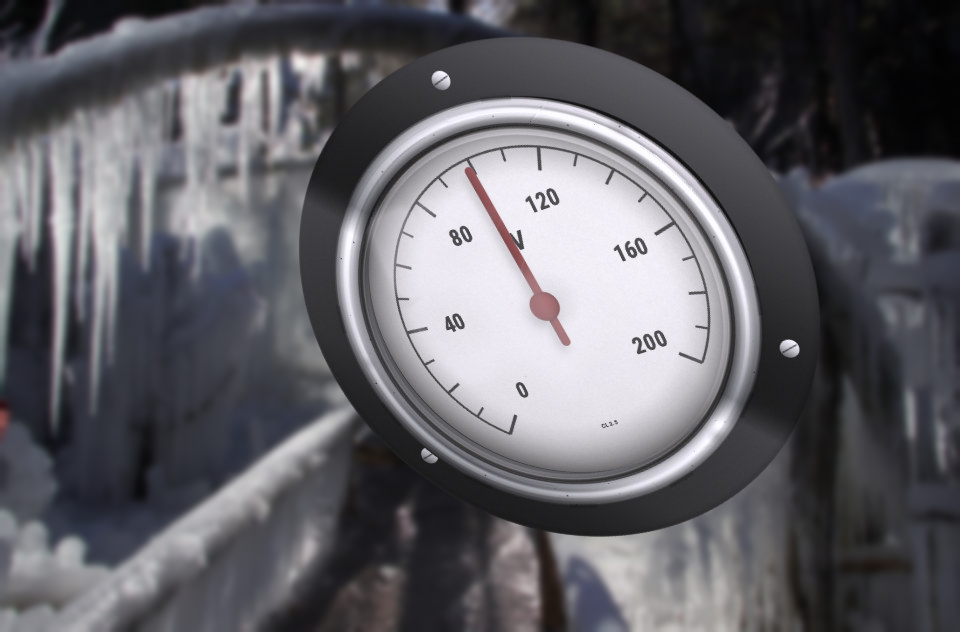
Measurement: 100 V
